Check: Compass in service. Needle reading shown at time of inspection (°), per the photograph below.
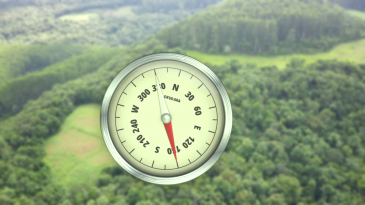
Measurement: 150 °
